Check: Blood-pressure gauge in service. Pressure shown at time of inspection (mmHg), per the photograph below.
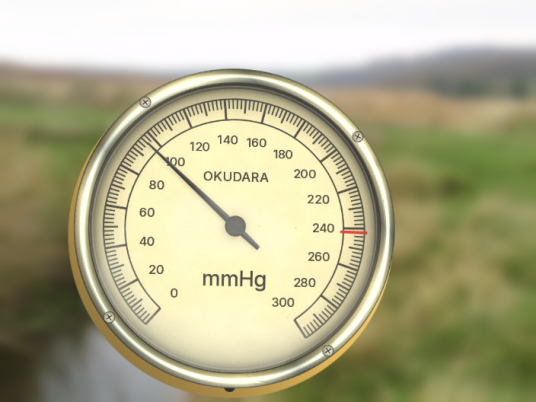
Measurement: 96 mmHg
